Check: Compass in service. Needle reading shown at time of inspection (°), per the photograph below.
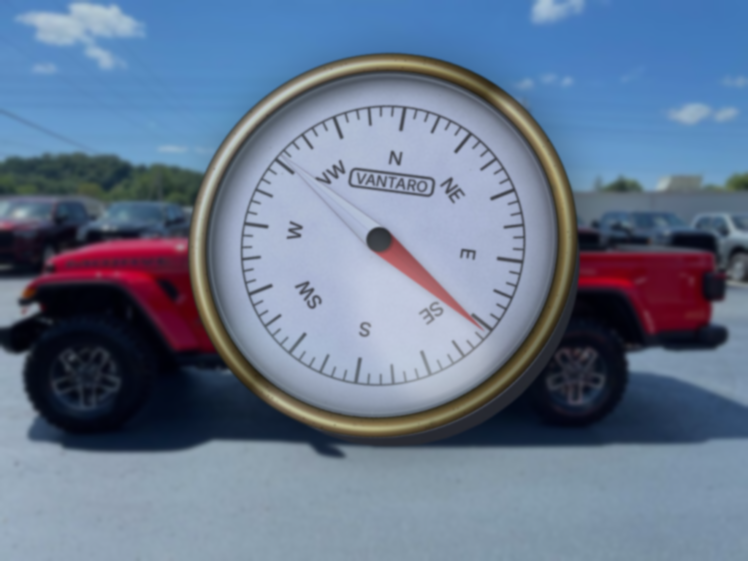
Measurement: 122.5 °
